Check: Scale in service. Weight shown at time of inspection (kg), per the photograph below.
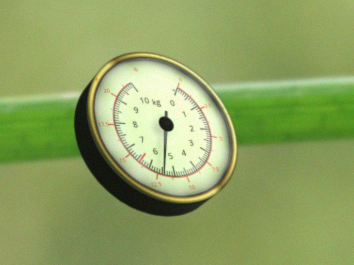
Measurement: 5.5 kg
